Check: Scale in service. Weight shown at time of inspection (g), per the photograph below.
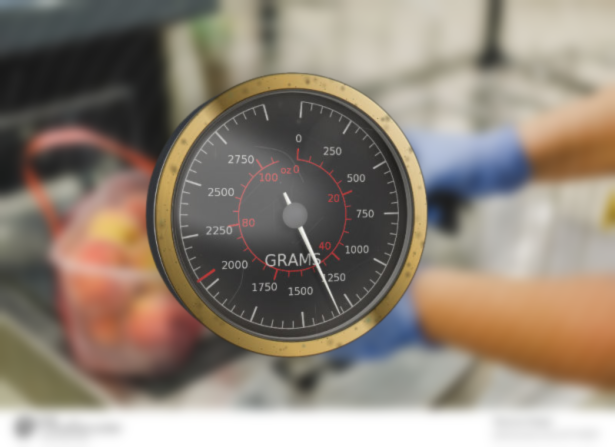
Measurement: 1325 g
